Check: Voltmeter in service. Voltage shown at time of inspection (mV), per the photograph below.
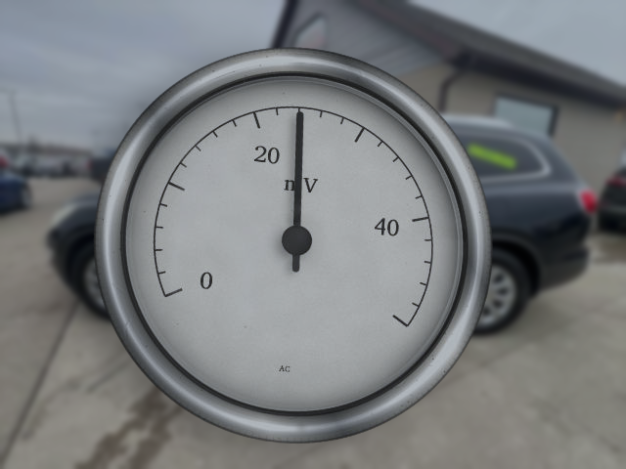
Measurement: 24 mV
